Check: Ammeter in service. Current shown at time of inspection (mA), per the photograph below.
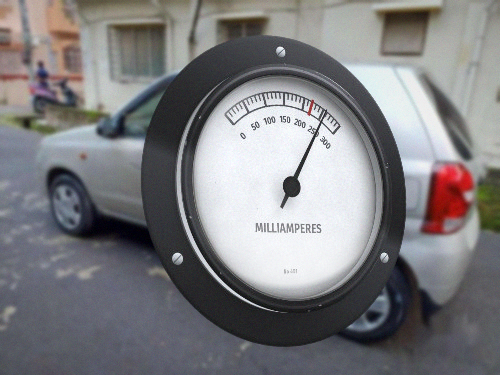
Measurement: 250 mA
